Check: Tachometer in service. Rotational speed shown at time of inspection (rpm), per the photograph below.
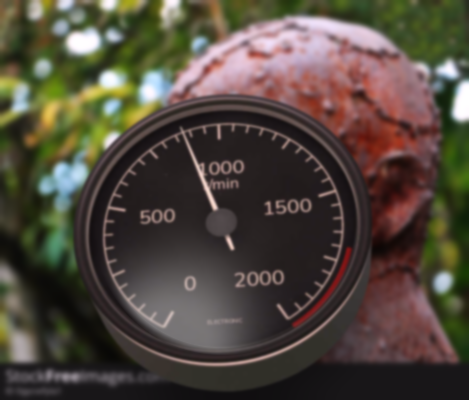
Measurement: 875 rpm
